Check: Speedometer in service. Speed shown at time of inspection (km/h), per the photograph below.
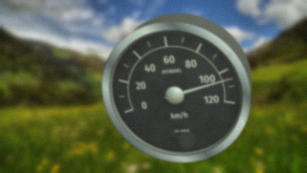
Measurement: 105 km/h
